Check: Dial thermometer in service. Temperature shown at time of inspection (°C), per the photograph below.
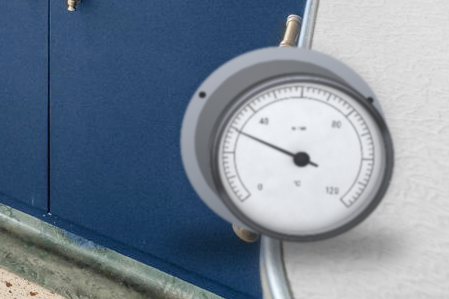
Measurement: 30 °C
